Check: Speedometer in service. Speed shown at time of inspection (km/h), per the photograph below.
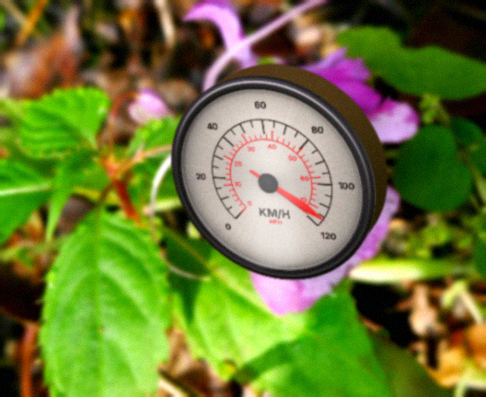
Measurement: 115 km/h
